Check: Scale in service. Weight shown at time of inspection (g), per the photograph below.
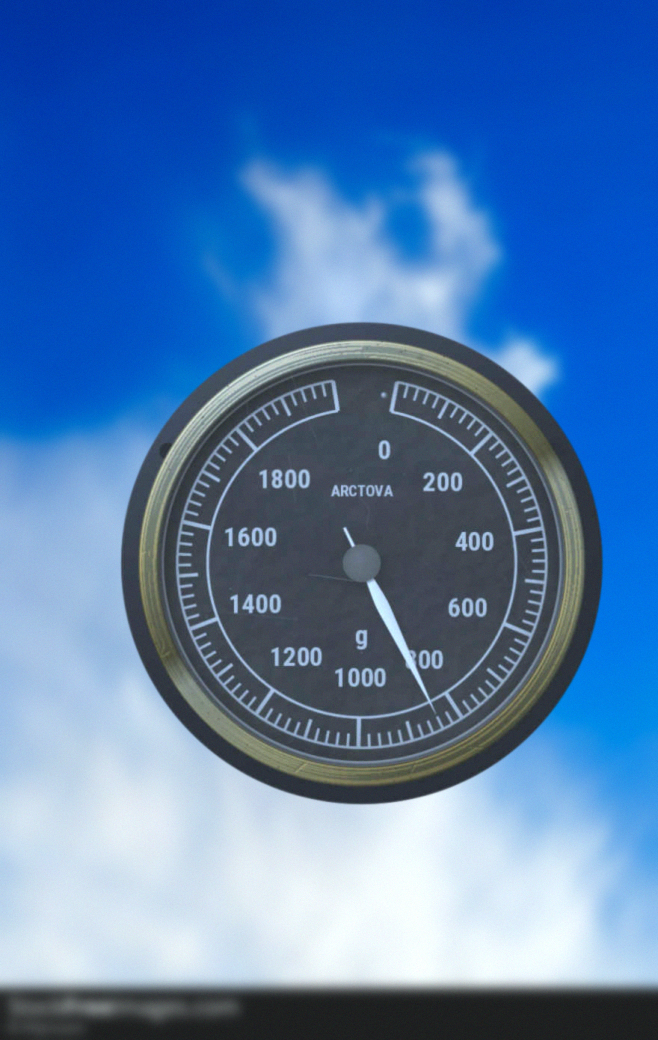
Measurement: 840 g
